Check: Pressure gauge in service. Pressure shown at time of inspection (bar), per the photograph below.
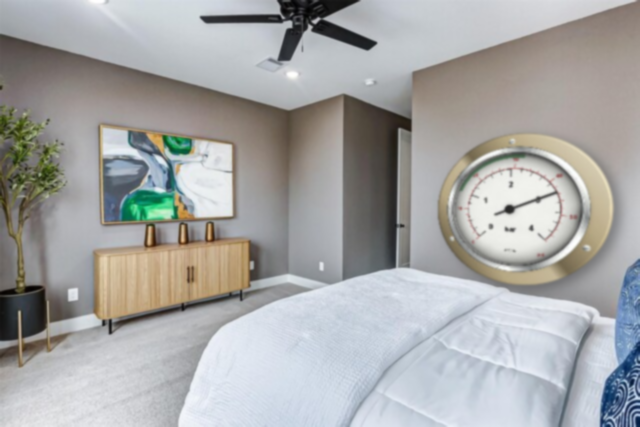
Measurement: 3 bar
